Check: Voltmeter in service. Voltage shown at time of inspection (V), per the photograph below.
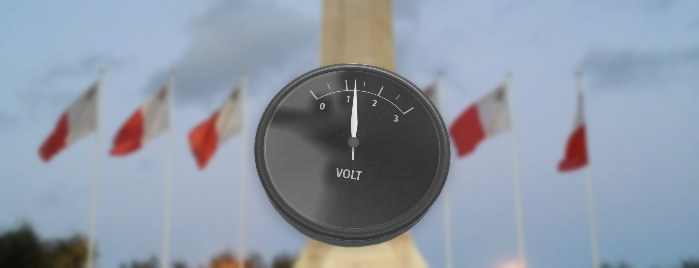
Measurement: 1.25 V
